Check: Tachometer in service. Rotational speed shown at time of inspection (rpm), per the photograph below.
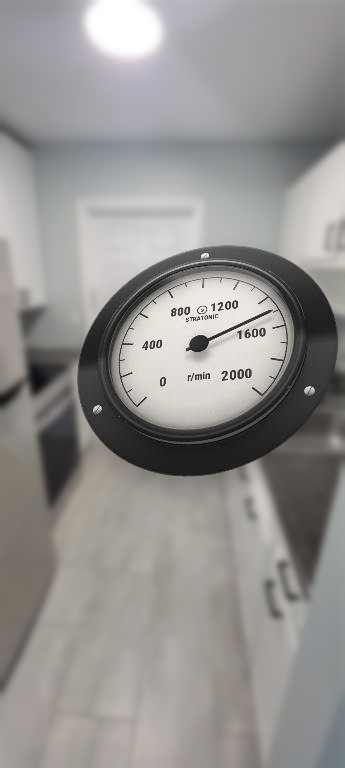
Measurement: 1500 rpm
